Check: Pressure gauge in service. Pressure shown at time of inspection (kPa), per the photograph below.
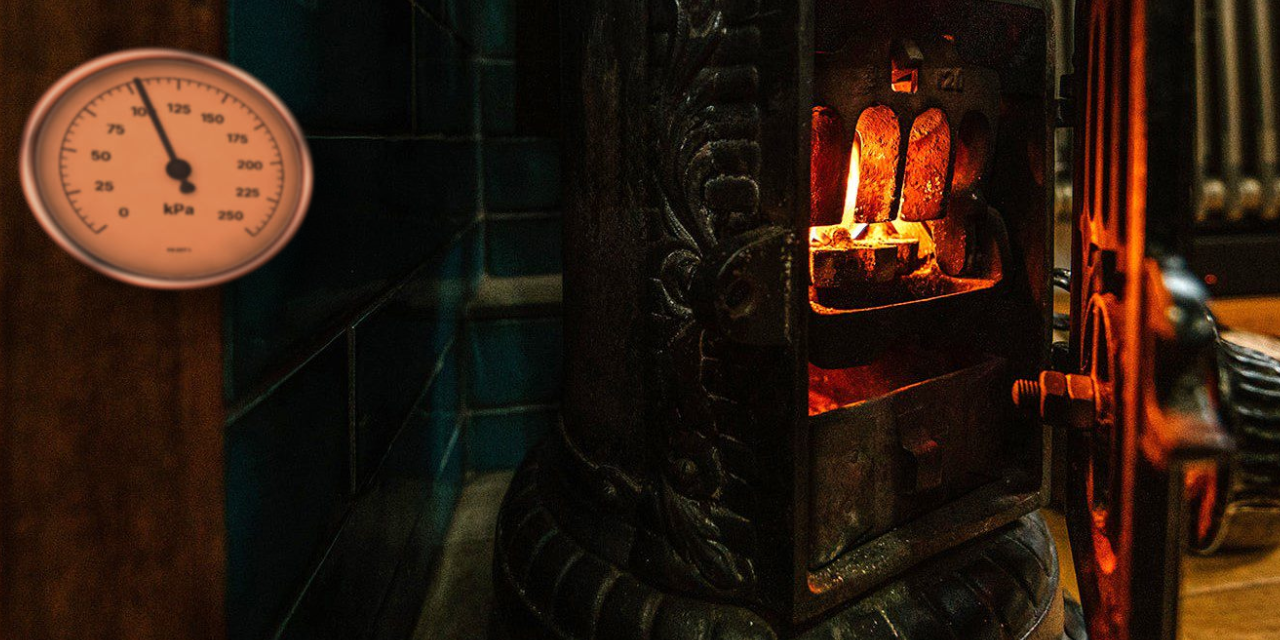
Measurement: 105 kPa
